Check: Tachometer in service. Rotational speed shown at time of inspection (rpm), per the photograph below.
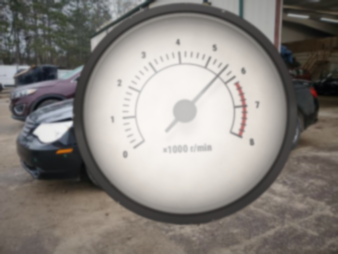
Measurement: 5600 rpm
